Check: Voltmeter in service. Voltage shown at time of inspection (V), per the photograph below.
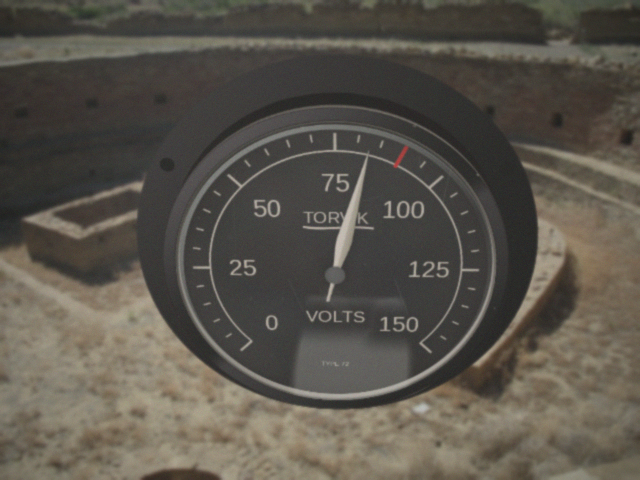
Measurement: 82.5 V
